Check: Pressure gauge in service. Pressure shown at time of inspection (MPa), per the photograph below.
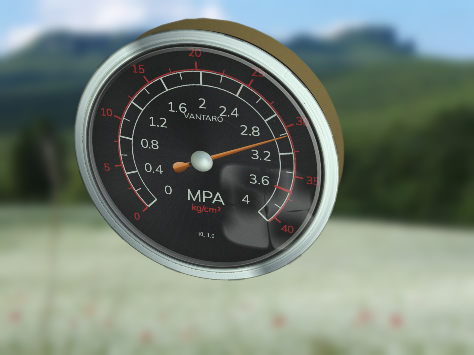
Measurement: 3 MPa
